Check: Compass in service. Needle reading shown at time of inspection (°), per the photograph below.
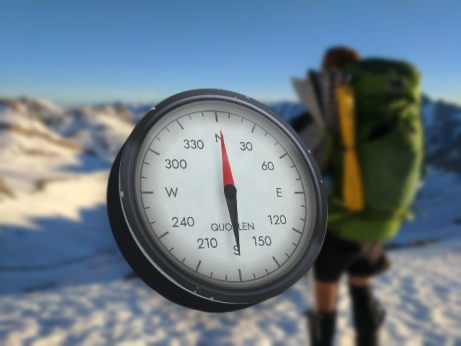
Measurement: 0 °
